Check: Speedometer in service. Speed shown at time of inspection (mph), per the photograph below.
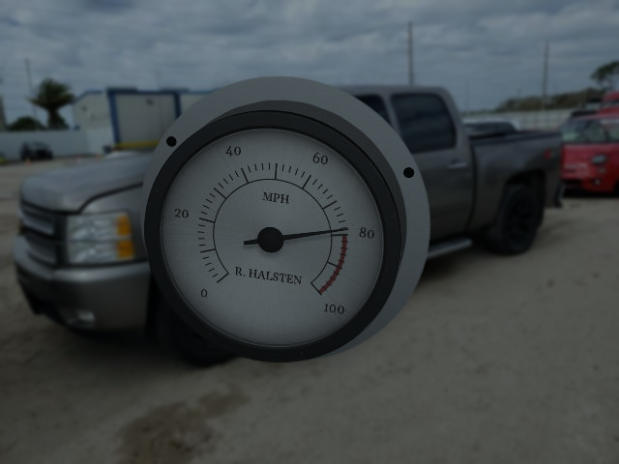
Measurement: 78 mph
